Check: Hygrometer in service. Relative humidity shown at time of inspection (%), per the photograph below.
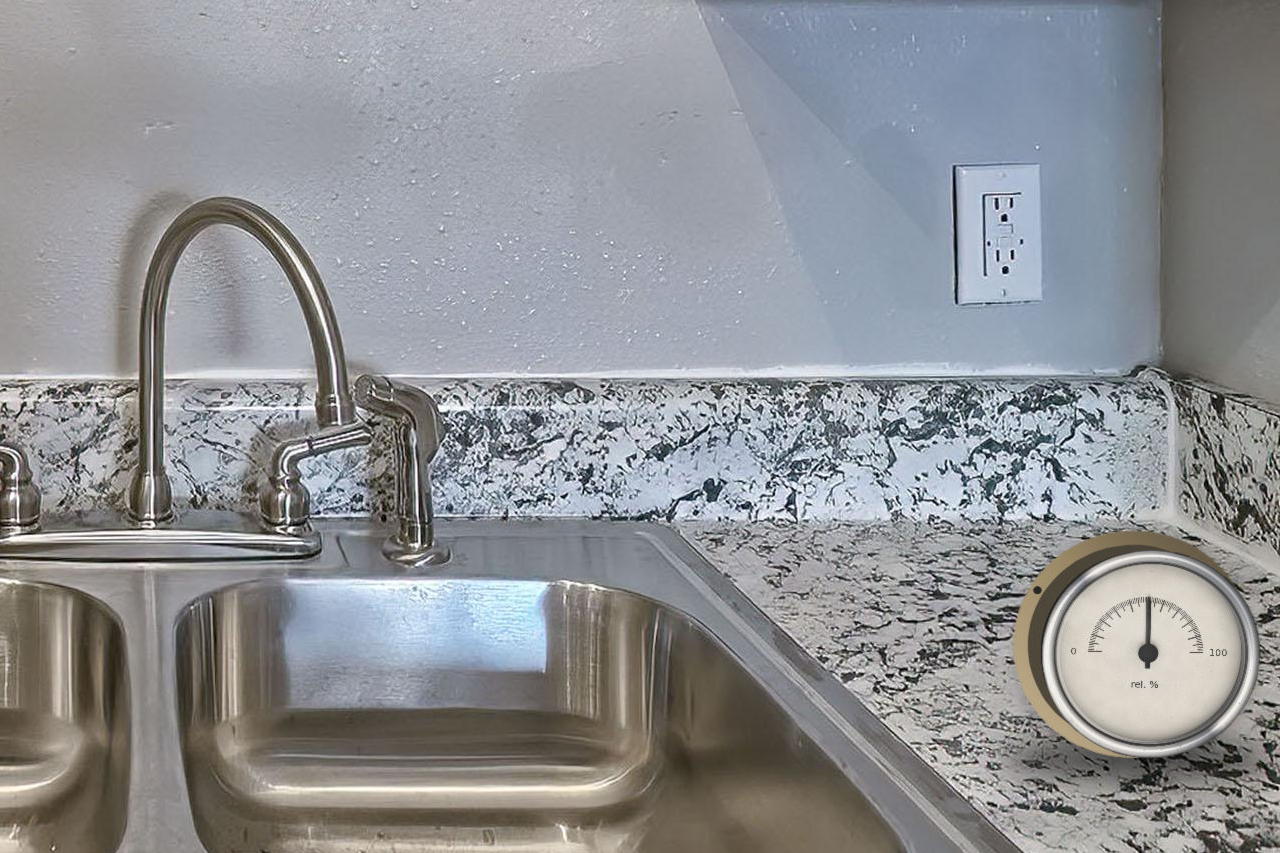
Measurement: 50 %
